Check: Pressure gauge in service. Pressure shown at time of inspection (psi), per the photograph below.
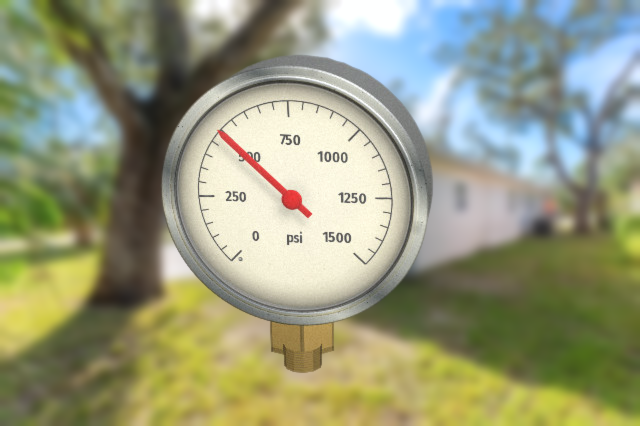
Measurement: 500 psi
